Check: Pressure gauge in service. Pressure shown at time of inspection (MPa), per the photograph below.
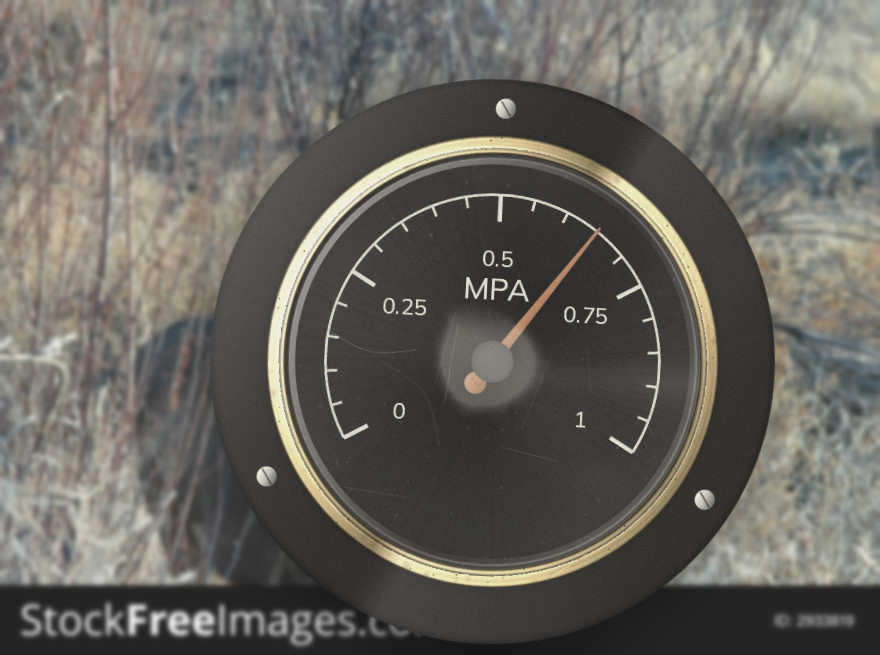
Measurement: 0.65 MPa
